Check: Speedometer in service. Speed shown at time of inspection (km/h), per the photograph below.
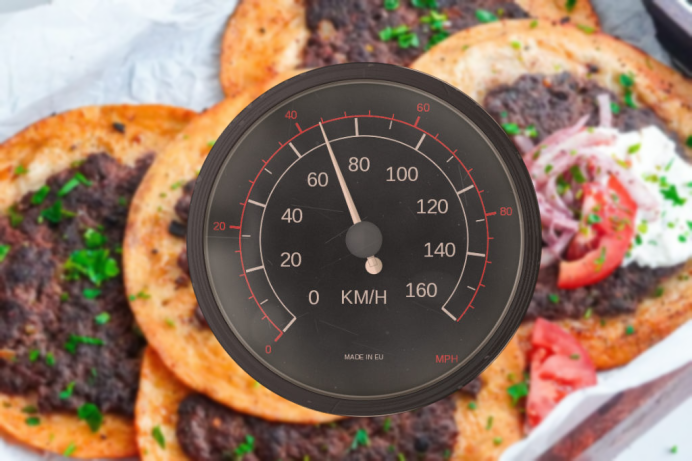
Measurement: 70 km/h
